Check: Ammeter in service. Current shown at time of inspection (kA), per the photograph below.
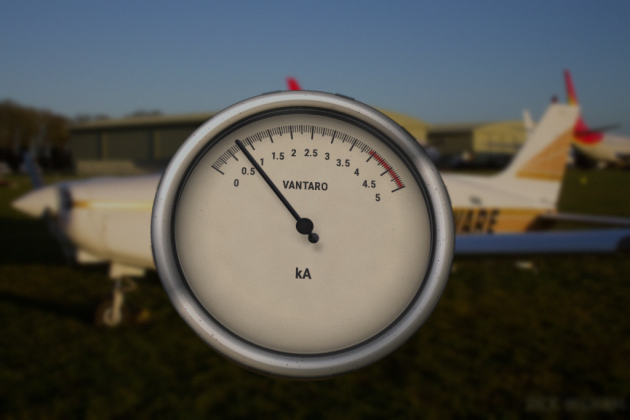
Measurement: 0.75 kA
